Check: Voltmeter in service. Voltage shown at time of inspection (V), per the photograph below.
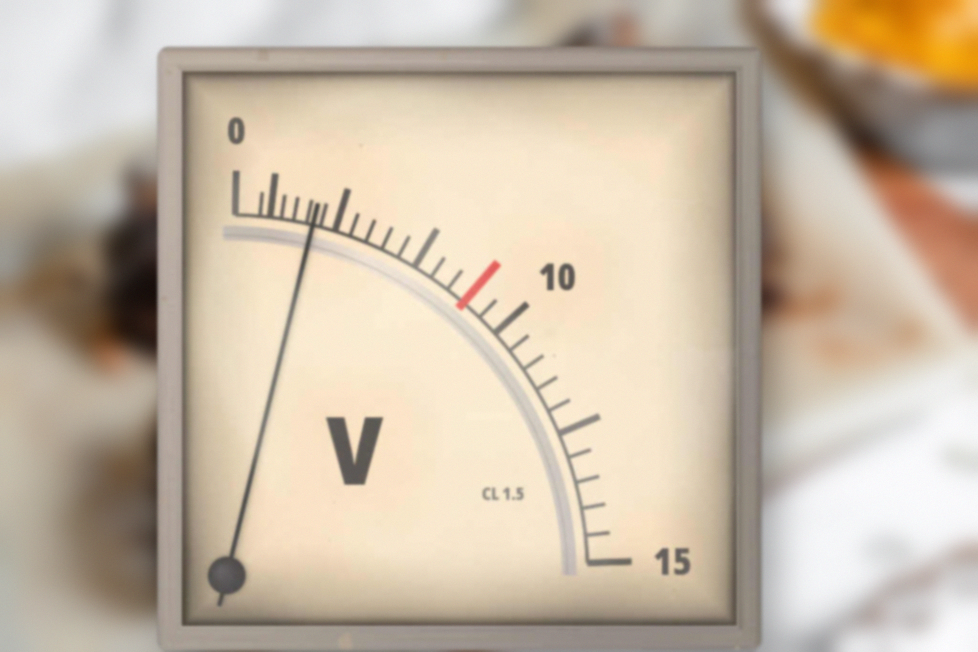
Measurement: 4.25 V
